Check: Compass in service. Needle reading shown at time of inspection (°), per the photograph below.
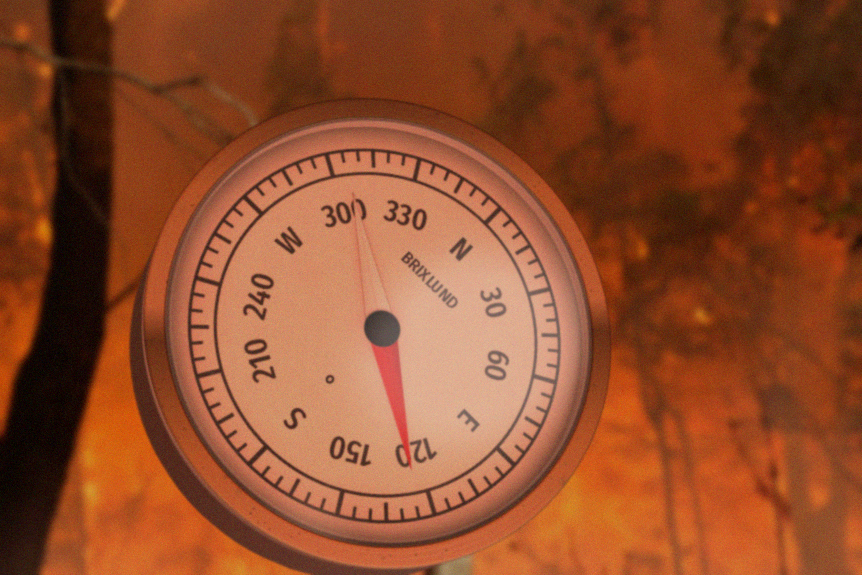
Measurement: 125 °
